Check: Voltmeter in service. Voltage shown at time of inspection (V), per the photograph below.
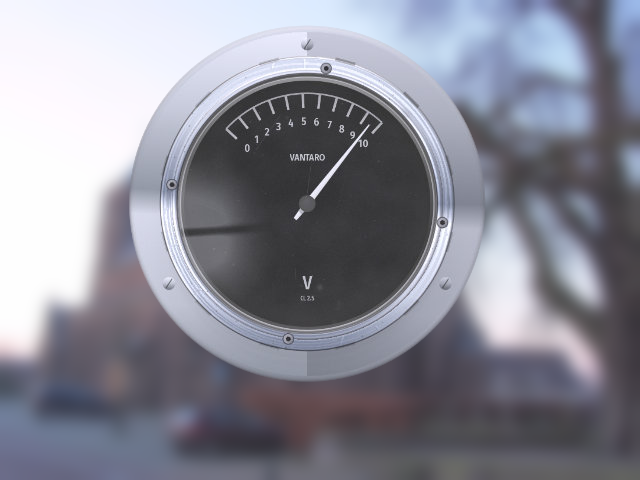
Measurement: 9.5 V
